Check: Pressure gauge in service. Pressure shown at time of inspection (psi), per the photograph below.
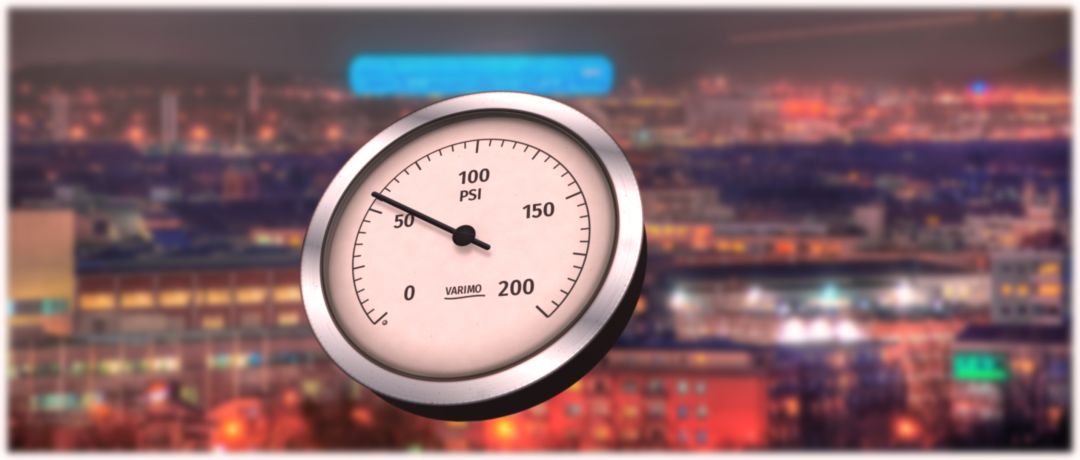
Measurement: 55 psi
